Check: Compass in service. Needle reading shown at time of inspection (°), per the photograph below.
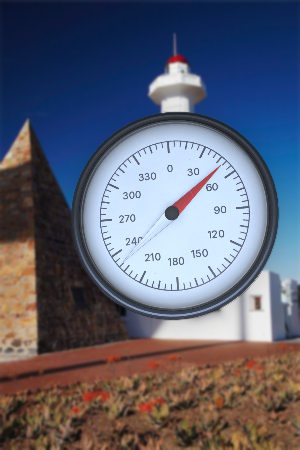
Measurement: 50 °
